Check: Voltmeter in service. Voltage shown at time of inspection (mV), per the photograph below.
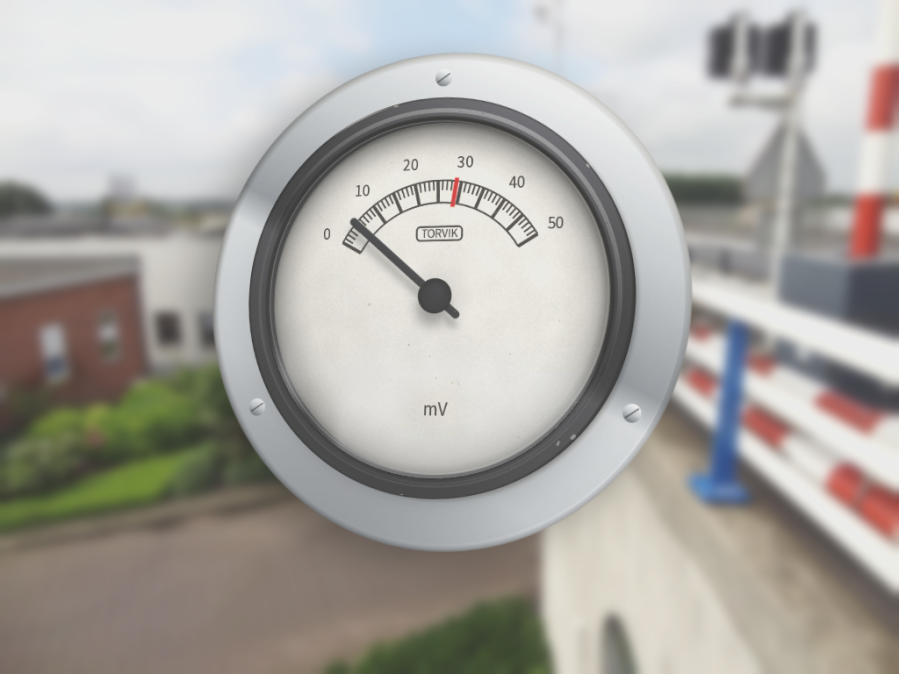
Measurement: 5 mV
